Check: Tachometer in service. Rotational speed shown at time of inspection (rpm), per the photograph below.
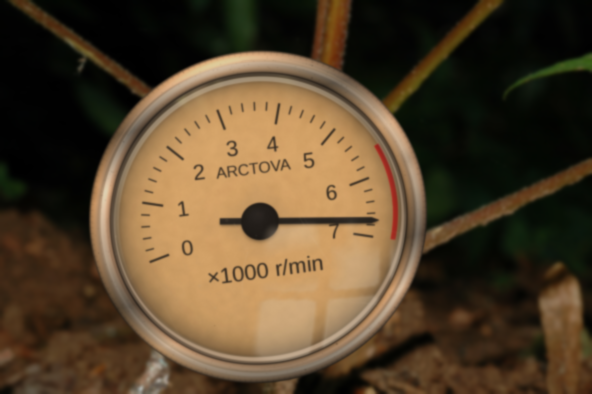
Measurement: 6700 rpm
